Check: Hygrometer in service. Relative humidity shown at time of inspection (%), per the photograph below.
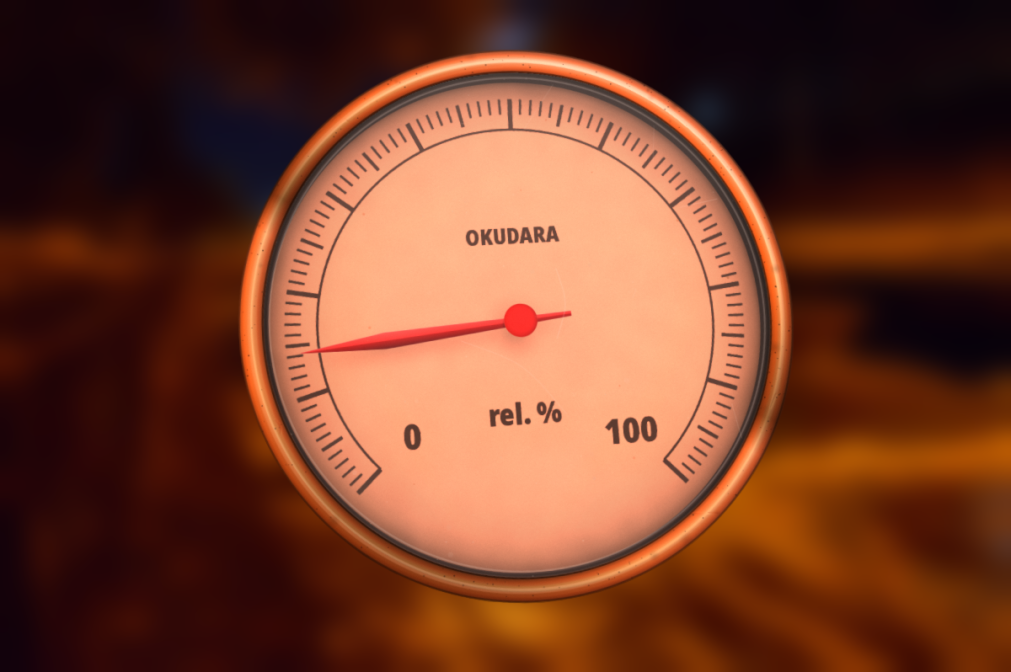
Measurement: 14 %
